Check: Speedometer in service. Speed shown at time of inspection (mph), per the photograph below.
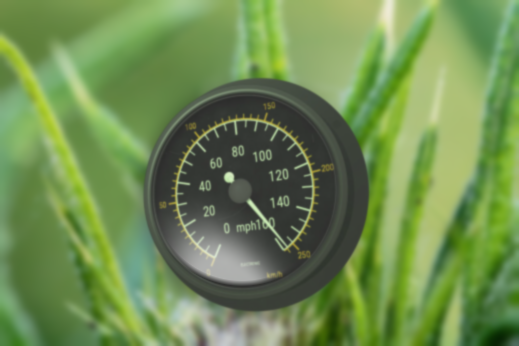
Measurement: 157.5 mph
